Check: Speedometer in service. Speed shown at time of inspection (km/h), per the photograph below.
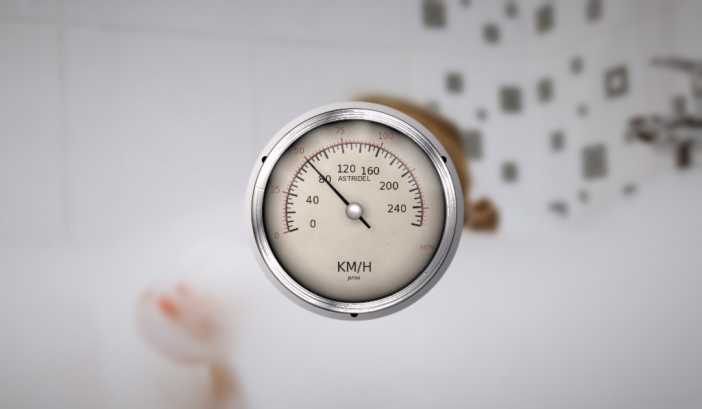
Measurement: 80 km/h
